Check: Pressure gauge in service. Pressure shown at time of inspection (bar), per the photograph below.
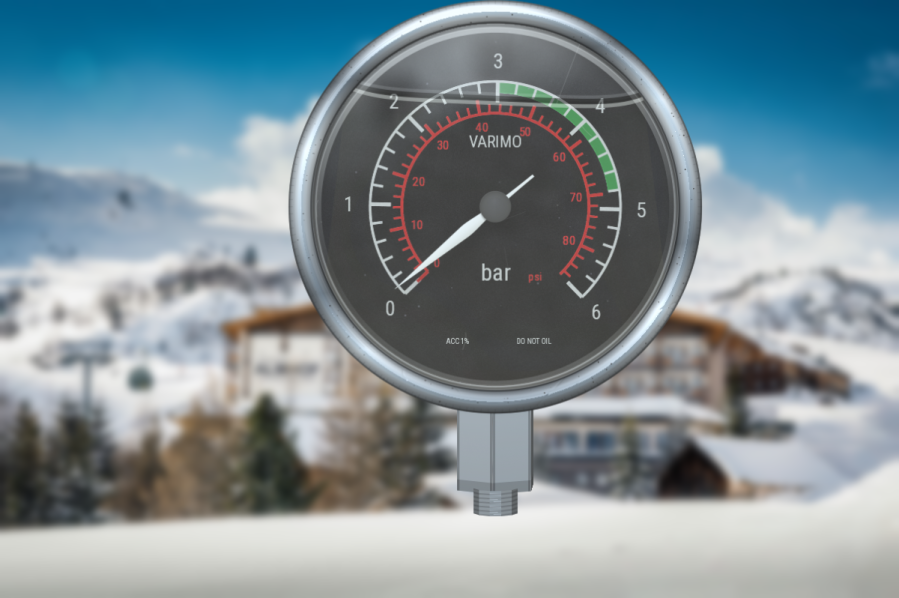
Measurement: 0.1 bar
